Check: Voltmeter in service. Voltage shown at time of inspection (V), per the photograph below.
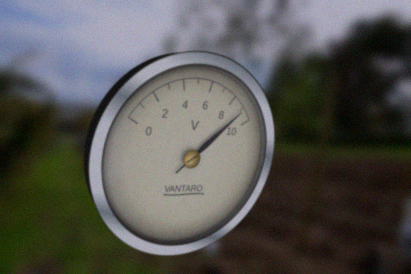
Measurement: 9 V
